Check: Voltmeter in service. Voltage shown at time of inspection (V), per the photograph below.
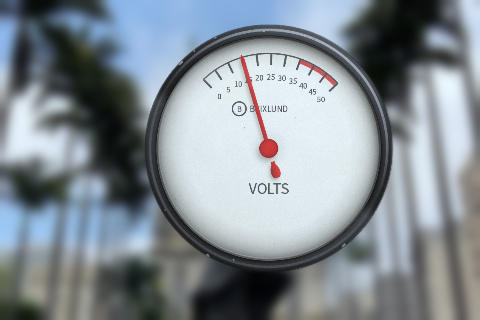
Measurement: 15 V
